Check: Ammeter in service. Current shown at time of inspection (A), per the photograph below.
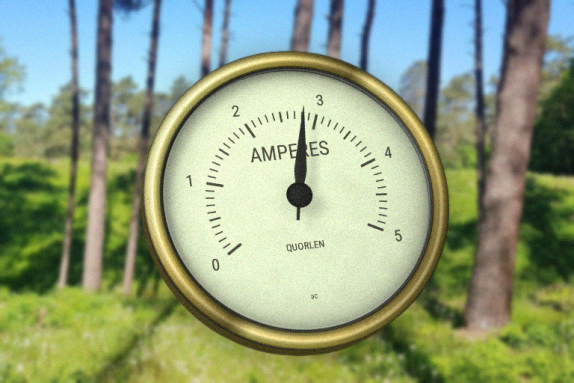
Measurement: 2.8 A
